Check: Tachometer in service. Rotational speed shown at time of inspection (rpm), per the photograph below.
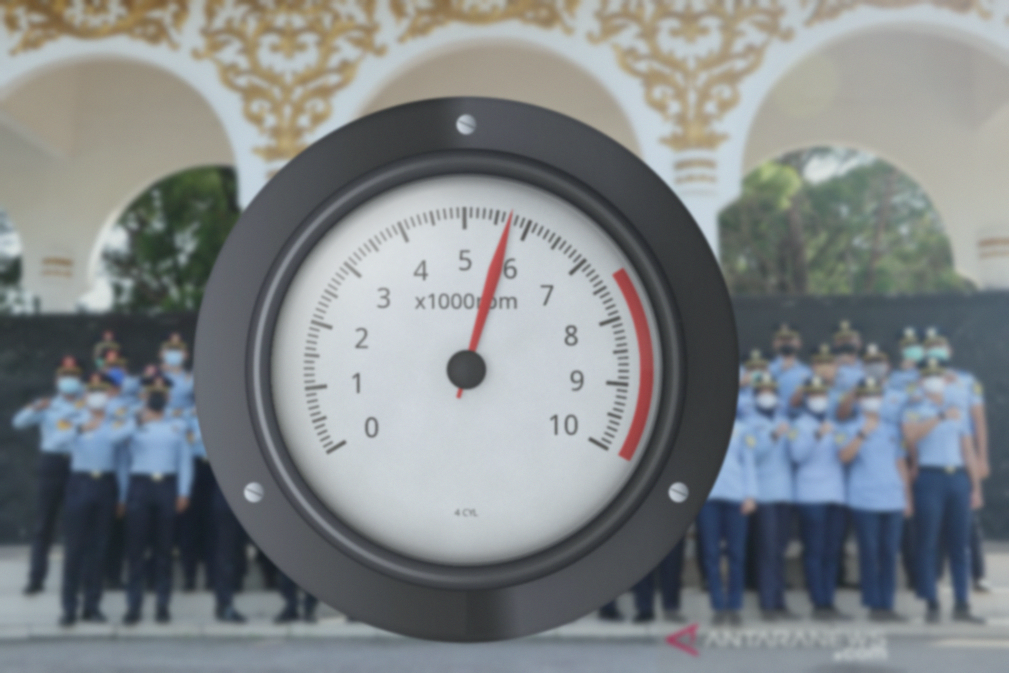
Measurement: 5700 rpm
